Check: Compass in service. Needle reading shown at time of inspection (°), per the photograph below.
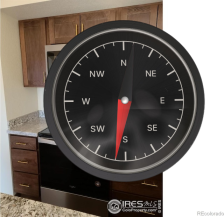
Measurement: 190 °
